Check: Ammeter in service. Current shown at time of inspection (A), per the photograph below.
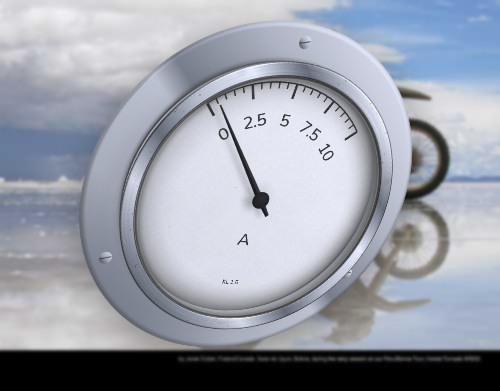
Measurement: 0.5 A
